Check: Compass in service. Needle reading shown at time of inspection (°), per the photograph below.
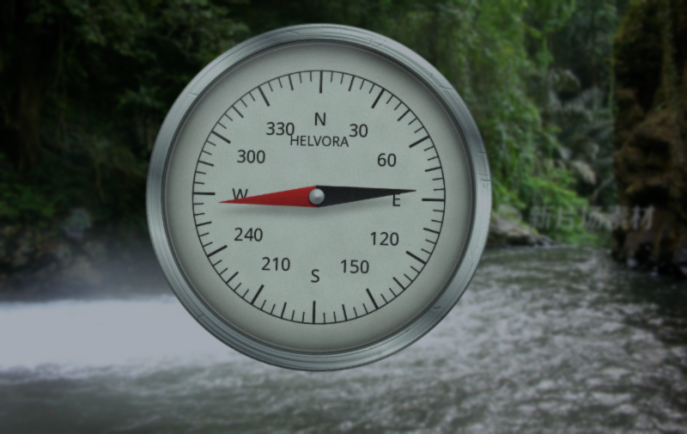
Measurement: 265 °
